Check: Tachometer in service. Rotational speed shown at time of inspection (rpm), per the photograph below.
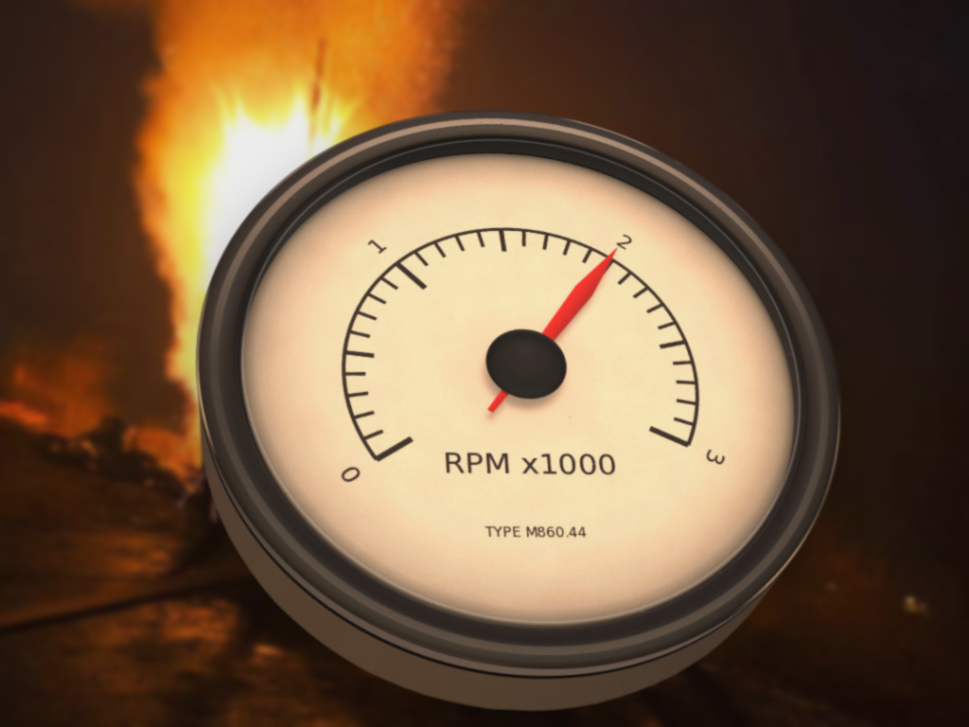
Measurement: 2000 rpm
